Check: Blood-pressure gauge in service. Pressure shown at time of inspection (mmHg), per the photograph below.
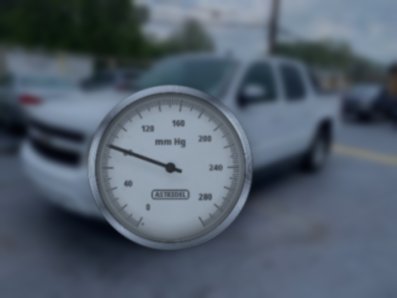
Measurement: 80 mmHg
